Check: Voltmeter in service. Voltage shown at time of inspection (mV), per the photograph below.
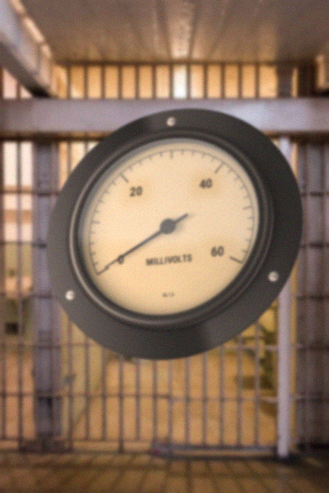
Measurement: 0 mV
